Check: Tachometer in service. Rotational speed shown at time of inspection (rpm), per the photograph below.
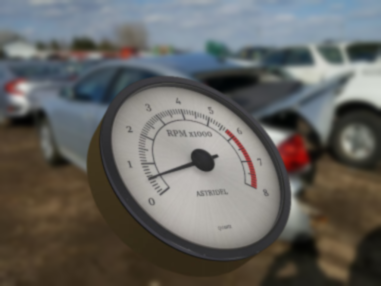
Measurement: 500 rpm
